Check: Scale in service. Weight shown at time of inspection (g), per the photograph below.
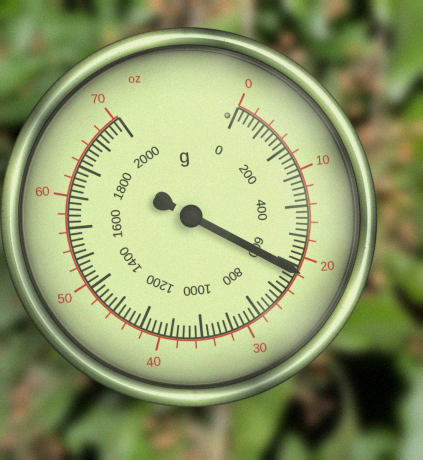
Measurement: 620 g
